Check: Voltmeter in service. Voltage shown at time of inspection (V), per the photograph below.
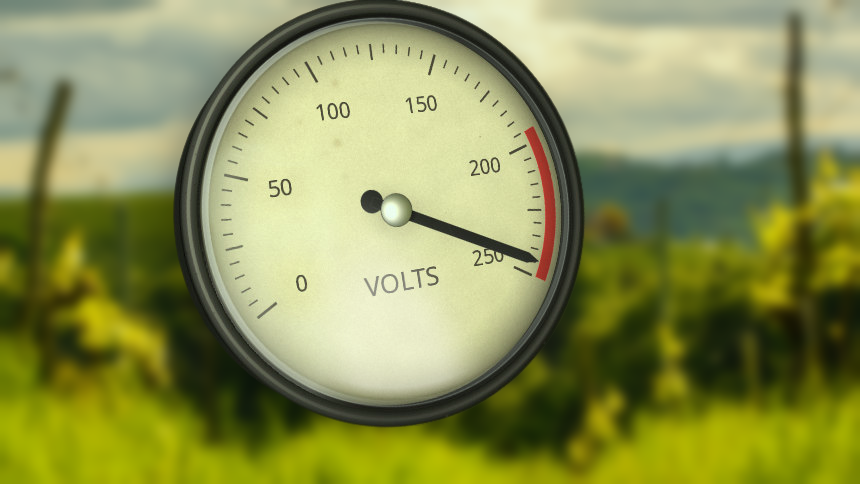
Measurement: 245 V
